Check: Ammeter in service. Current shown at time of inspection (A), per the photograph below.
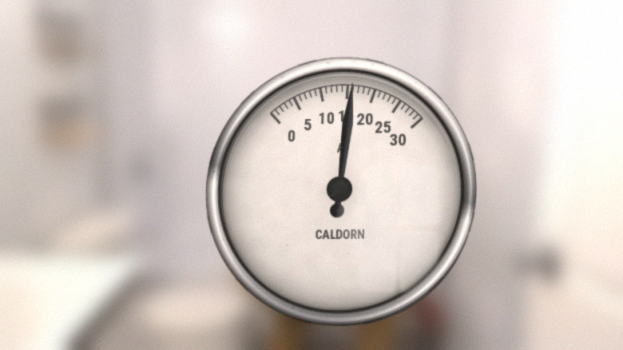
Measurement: 16 A
